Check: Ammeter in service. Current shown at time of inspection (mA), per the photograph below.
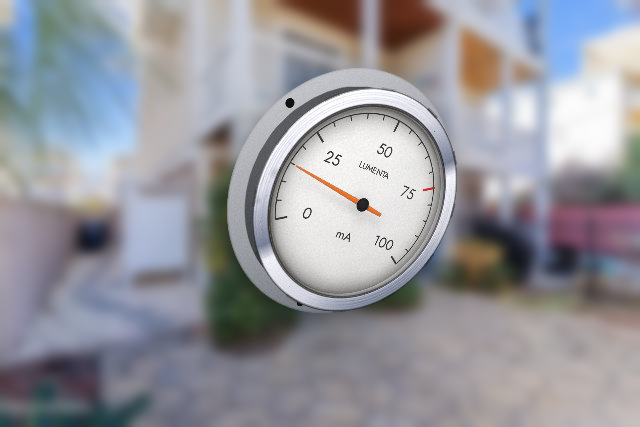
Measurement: 15 mA
